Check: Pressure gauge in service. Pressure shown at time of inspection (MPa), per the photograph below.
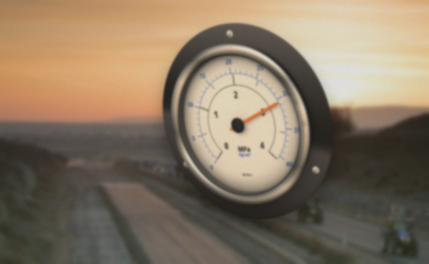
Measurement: 3 MPa
